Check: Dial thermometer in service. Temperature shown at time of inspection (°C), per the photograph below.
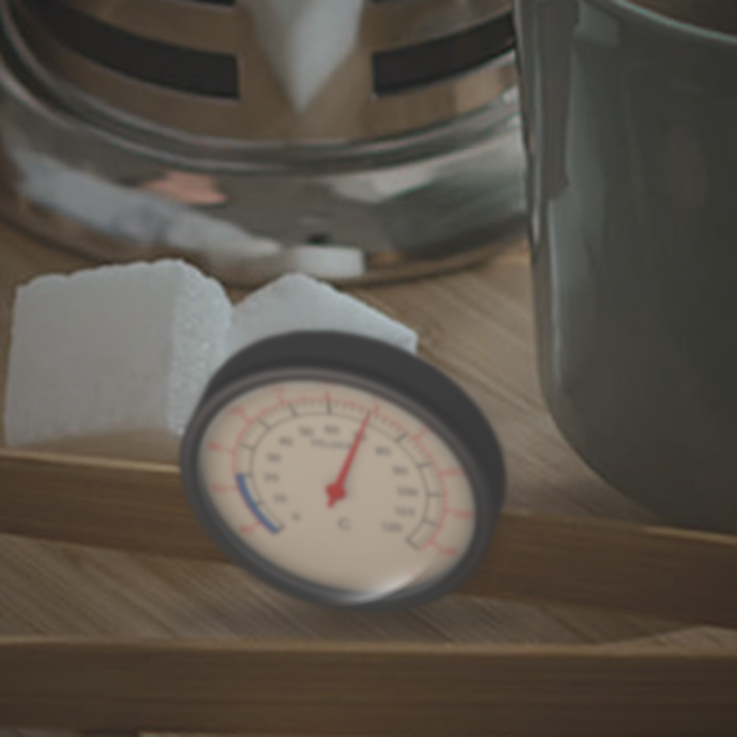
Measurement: 70 °C
